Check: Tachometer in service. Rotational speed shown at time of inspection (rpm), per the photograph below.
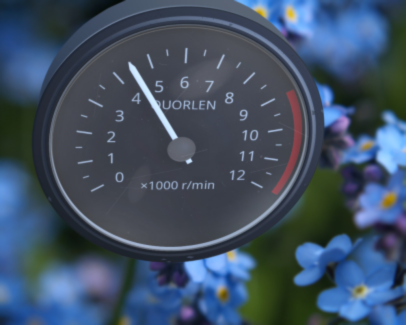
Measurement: 4500 rpm
